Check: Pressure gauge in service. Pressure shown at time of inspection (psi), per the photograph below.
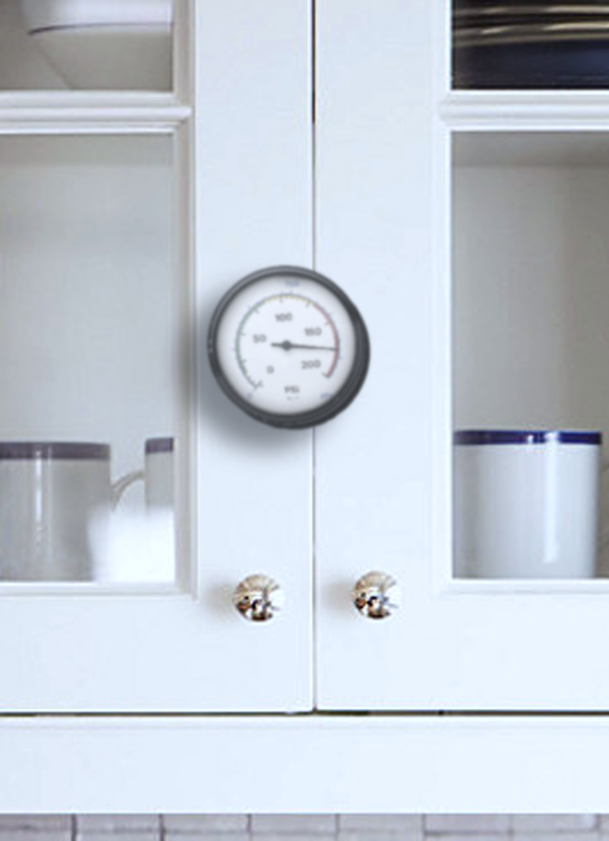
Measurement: 175 psi
